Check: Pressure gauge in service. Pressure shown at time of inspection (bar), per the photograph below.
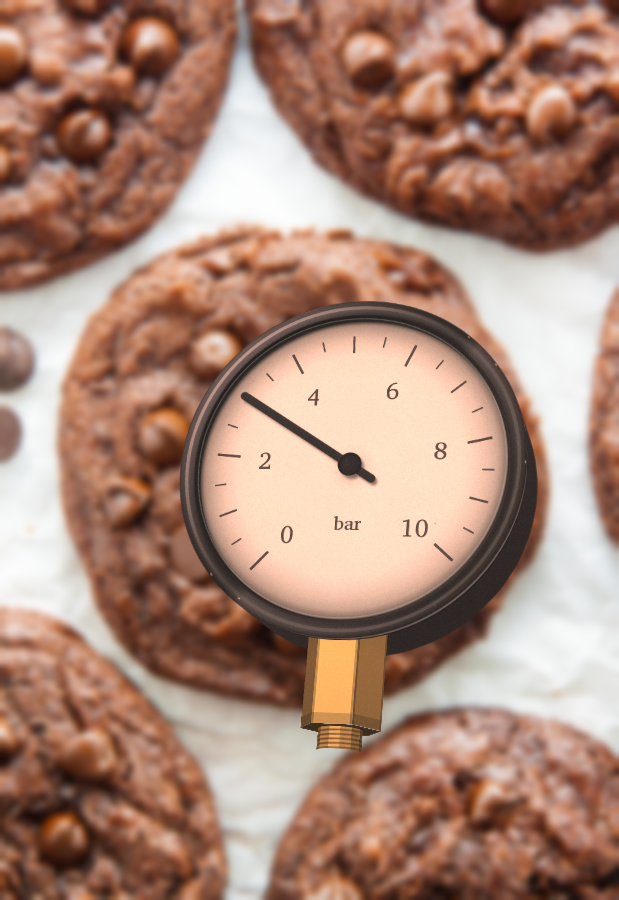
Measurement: 3 bar
